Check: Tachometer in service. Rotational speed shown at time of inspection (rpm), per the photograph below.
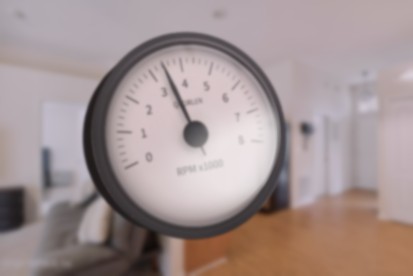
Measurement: 3400 rpm
